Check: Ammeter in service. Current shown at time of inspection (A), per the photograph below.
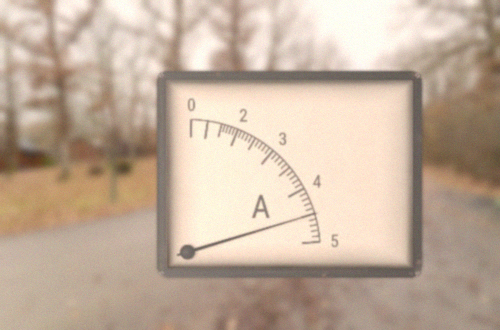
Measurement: 4.5 A
